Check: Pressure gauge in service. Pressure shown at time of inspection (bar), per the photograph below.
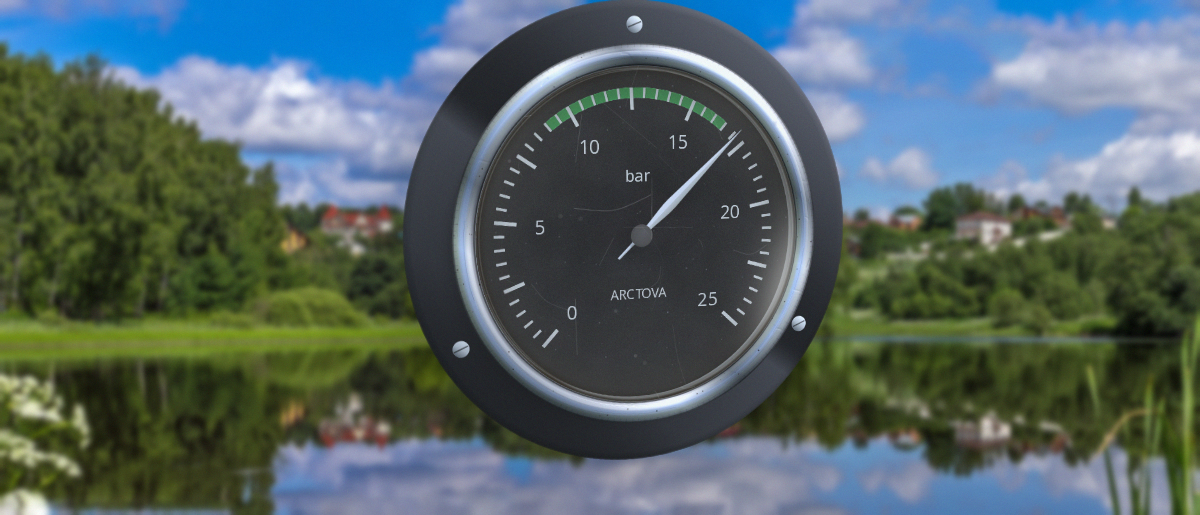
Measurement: 17 bar
